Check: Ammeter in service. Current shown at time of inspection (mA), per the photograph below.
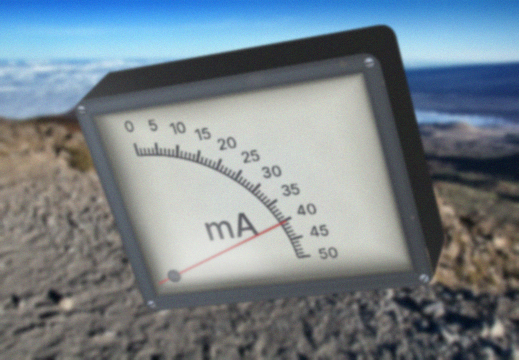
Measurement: 40 mA
